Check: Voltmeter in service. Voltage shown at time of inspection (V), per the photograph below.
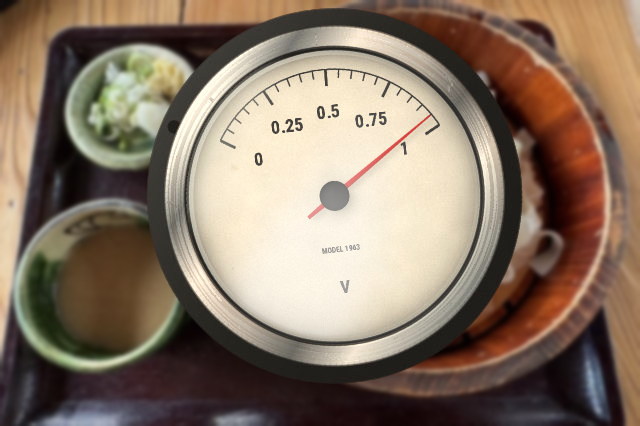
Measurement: 0.95 V
